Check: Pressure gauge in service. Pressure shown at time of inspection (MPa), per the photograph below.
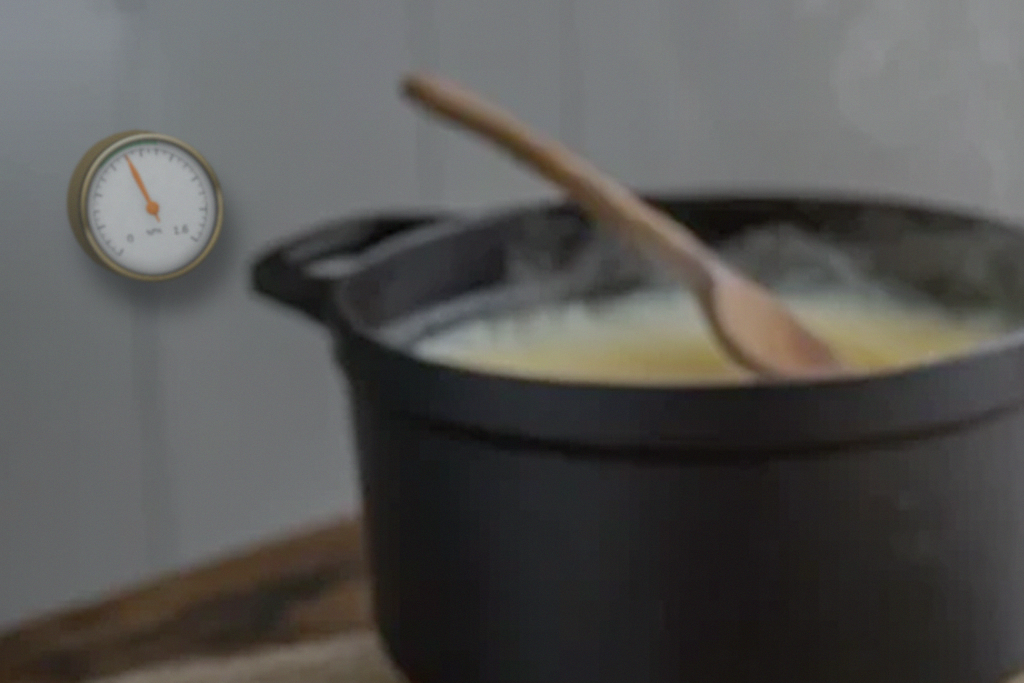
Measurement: 0.7 MPa
